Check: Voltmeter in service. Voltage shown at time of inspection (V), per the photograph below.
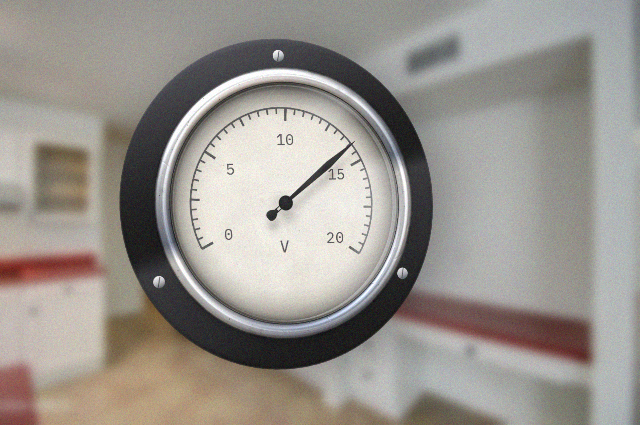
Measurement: 14 V
